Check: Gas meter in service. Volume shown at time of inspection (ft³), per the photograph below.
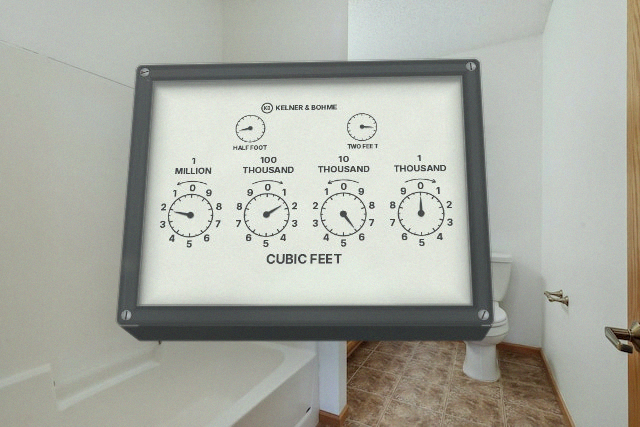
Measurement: 216000 ft³
